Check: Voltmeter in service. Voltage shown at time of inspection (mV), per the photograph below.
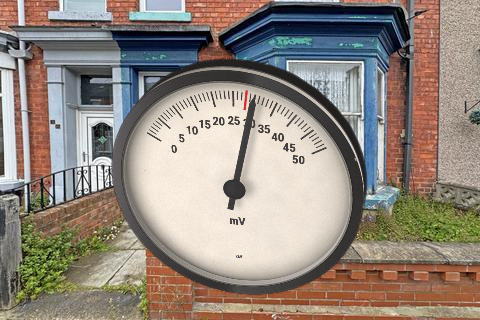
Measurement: 30 mV
